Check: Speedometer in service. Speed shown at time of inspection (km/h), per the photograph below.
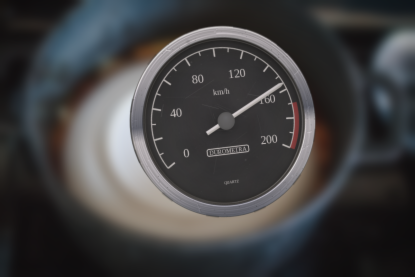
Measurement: 155 km/h
